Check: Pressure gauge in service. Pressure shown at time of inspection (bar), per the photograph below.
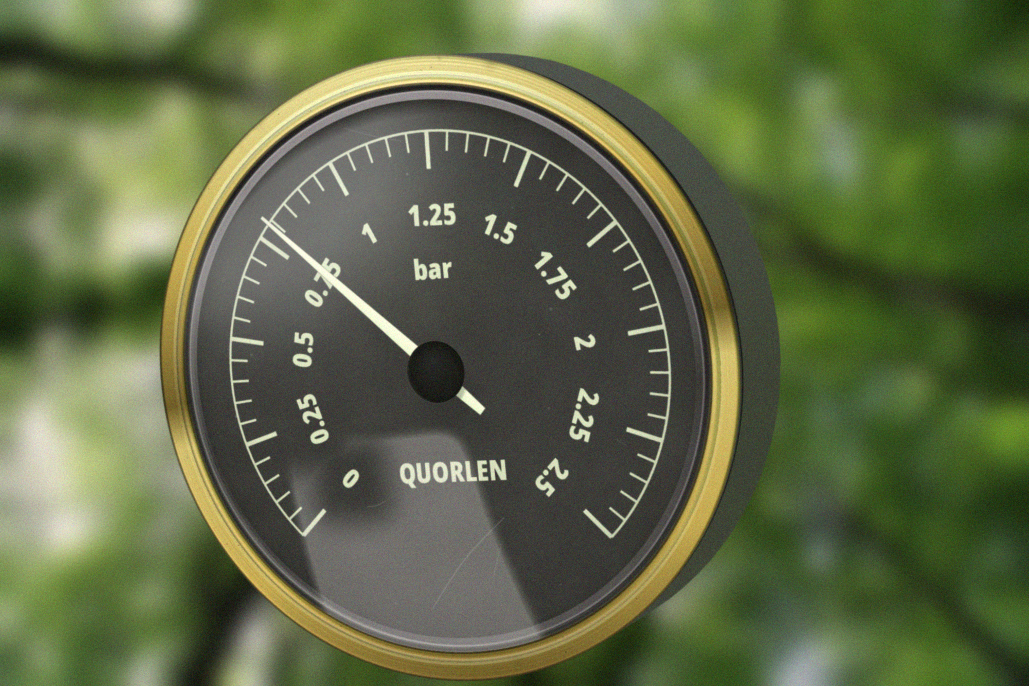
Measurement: 0.8 bar
